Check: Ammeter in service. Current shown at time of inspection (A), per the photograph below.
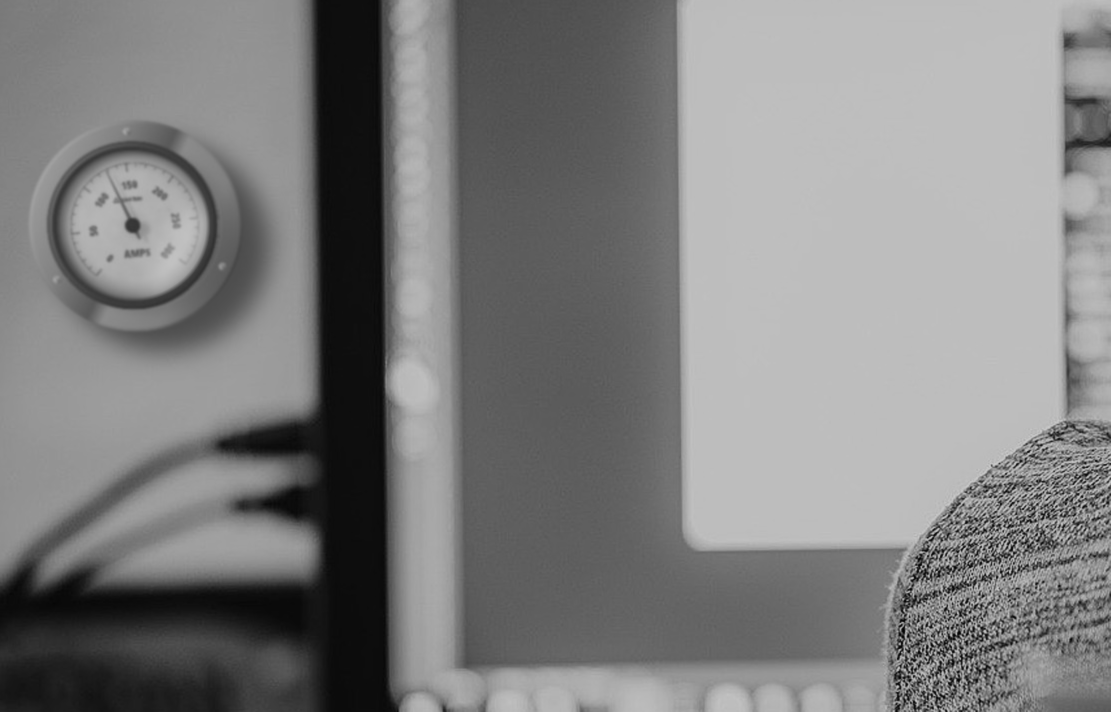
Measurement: 130 A
